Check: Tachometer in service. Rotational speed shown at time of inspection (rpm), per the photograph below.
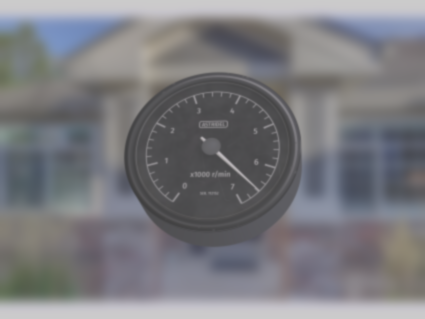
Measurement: 6600 rpm
